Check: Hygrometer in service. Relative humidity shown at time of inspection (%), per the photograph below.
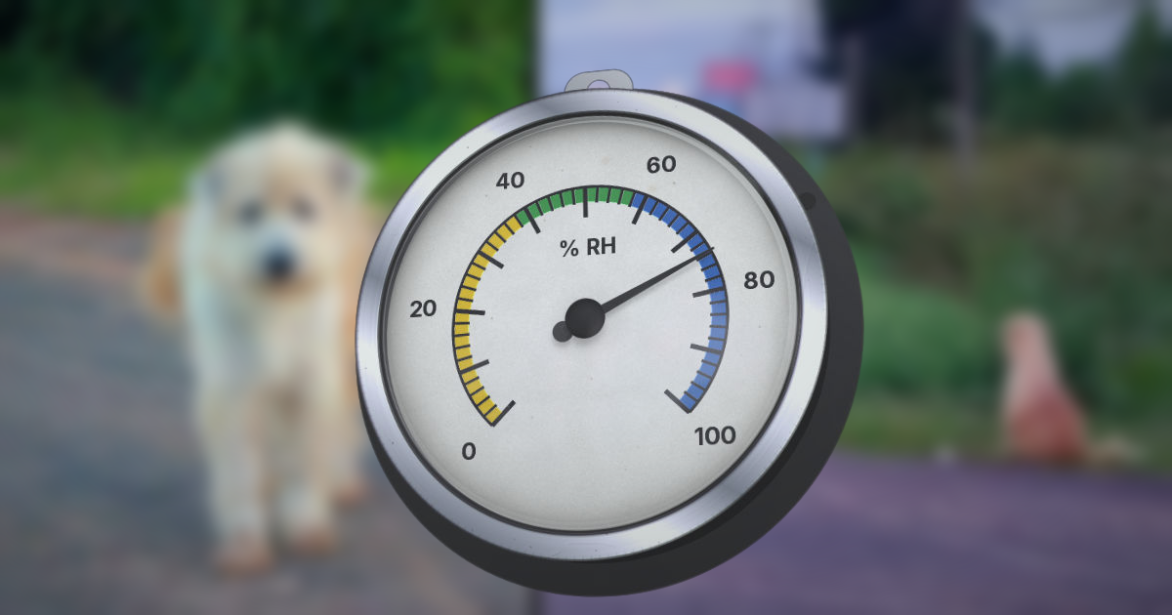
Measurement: 74 %
